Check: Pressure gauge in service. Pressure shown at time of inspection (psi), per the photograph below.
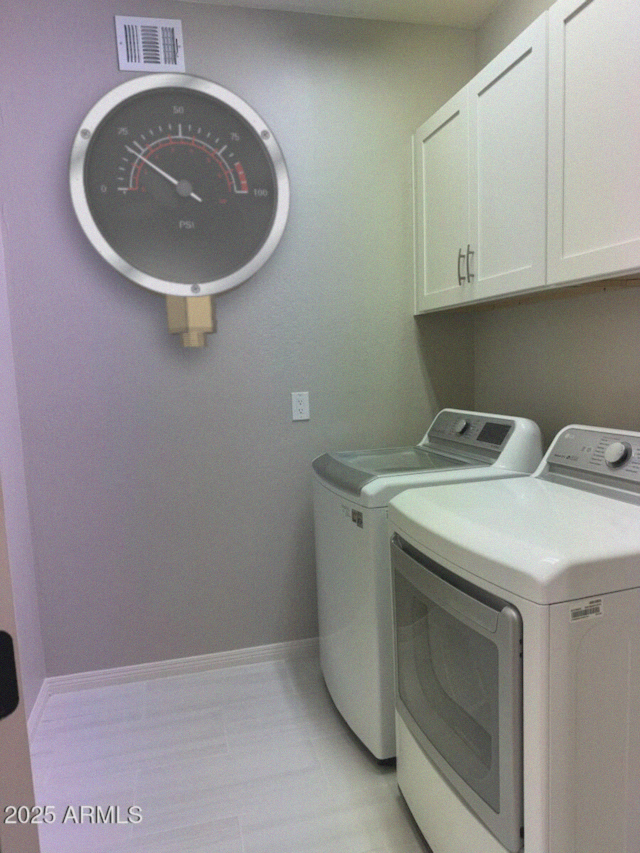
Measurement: 20 psi
